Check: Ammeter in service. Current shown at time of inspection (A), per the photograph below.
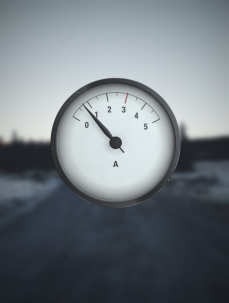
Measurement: 0.75 A
